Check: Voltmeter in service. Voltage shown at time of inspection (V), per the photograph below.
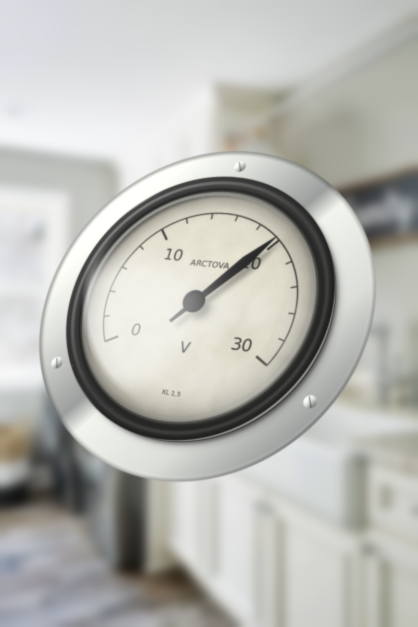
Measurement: 20 V
